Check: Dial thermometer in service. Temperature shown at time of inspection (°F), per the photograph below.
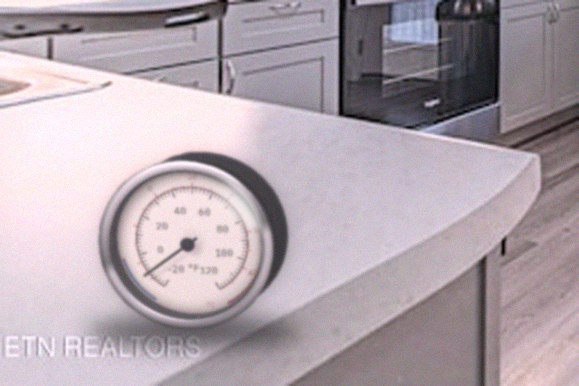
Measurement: -10 °F
